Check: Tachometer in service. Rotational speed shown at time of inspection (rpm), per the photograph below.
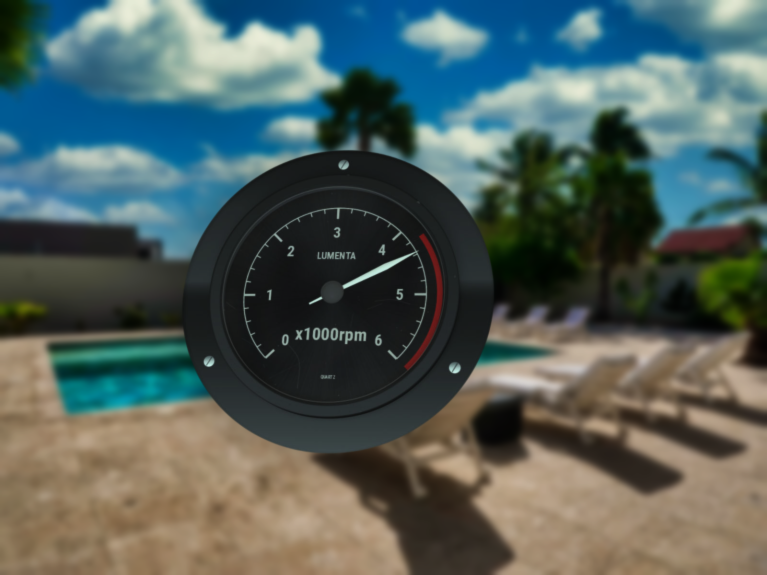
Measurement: 4400 rpm
